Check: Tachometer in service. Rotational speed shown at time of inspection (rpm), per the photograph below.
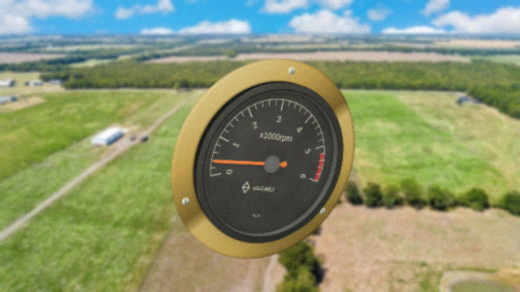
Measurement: 400 rpm
